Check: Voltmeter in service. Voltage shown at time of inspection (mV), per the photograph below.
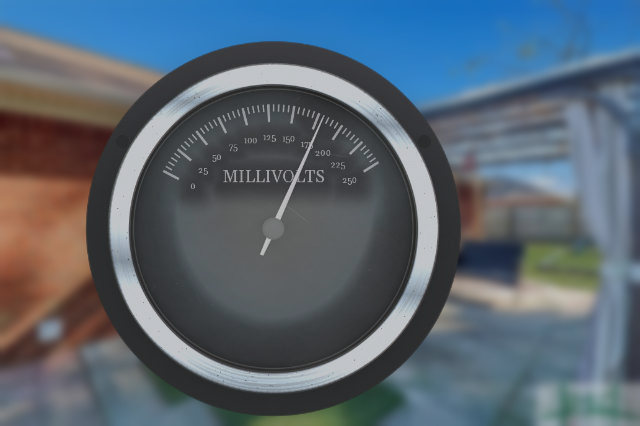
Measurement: 180 mV
